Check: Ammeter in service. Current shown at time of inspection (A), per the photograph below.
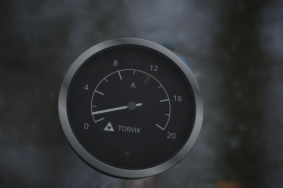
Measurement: 1 A
